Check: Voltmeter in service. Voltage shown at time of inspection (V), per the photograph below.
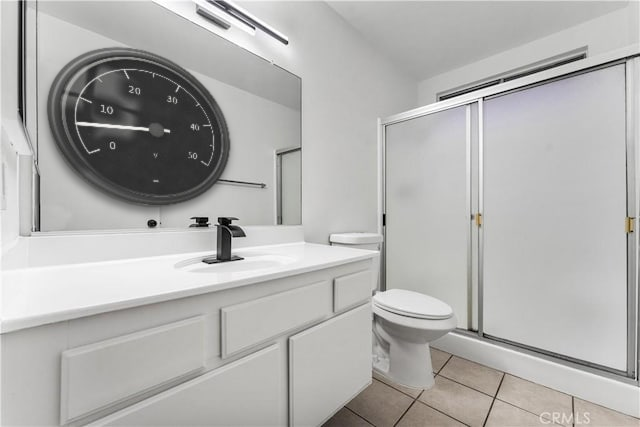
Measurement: 5 V
